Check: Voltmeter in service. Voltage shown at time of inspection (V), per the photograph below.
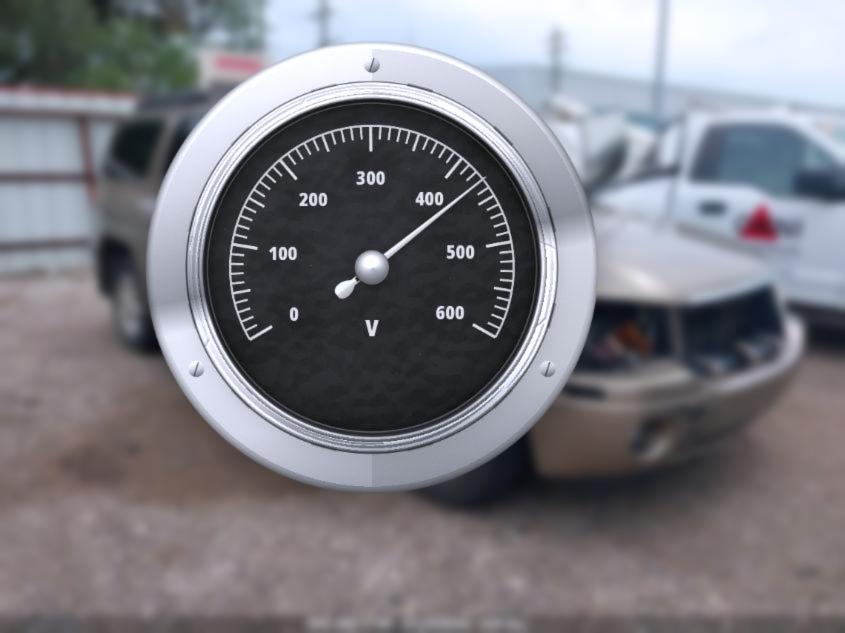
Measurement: 430 V
